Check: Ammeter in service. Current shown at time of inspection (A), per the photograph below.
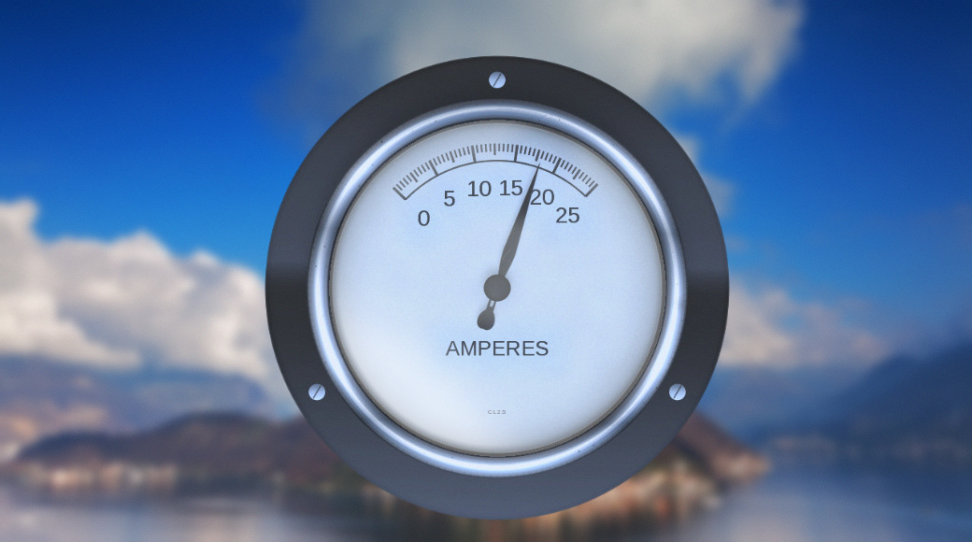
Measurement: 18 A
